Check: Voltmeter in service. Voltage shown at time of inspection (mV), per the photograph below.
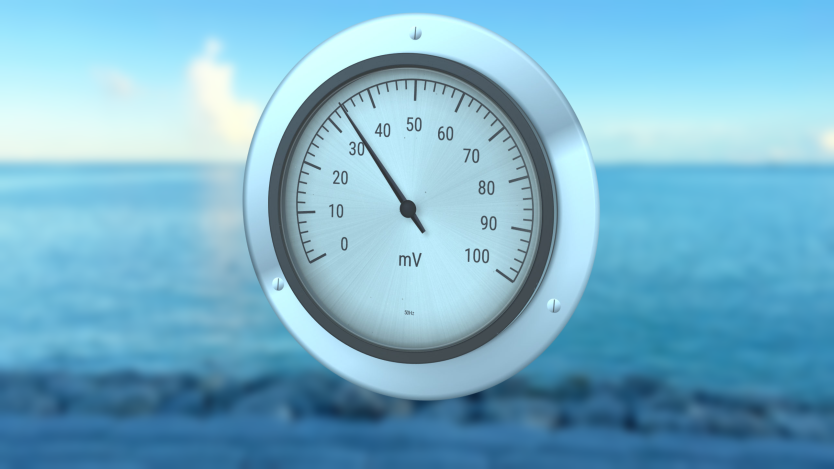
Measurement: 34 mV
